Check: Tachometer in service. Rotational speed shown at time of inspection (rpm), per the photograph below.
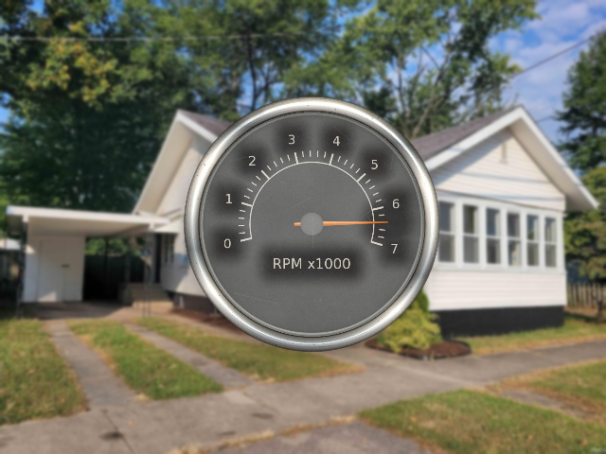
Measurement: 6400 rpm
